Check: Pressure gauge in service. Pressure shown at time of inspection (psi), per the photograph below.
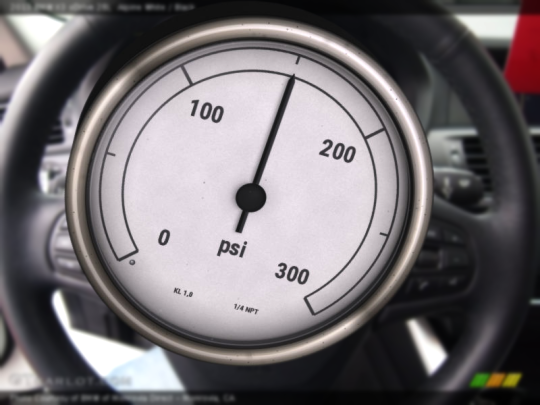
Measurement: 150 psi
